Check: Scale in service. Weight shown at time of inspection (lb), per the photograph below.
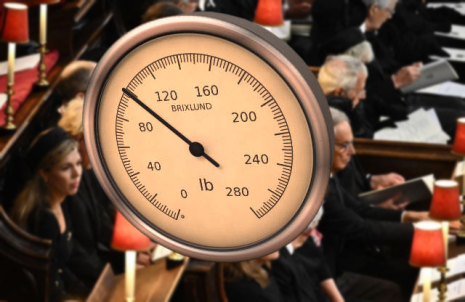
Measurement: 100 lb
